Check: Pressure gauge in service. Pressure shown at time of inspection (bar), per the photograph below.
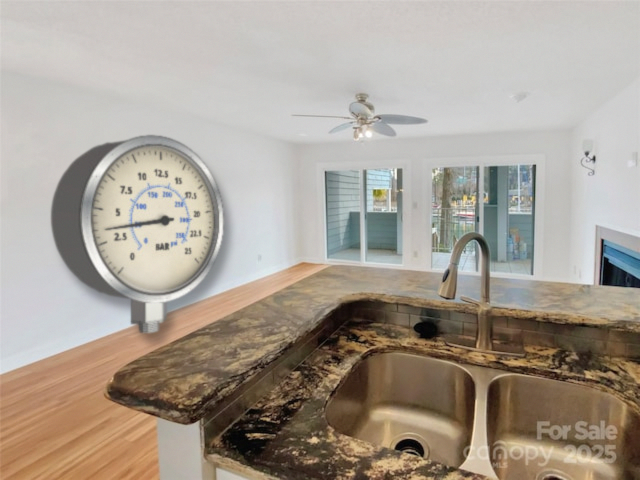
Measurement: 3.5 bar
